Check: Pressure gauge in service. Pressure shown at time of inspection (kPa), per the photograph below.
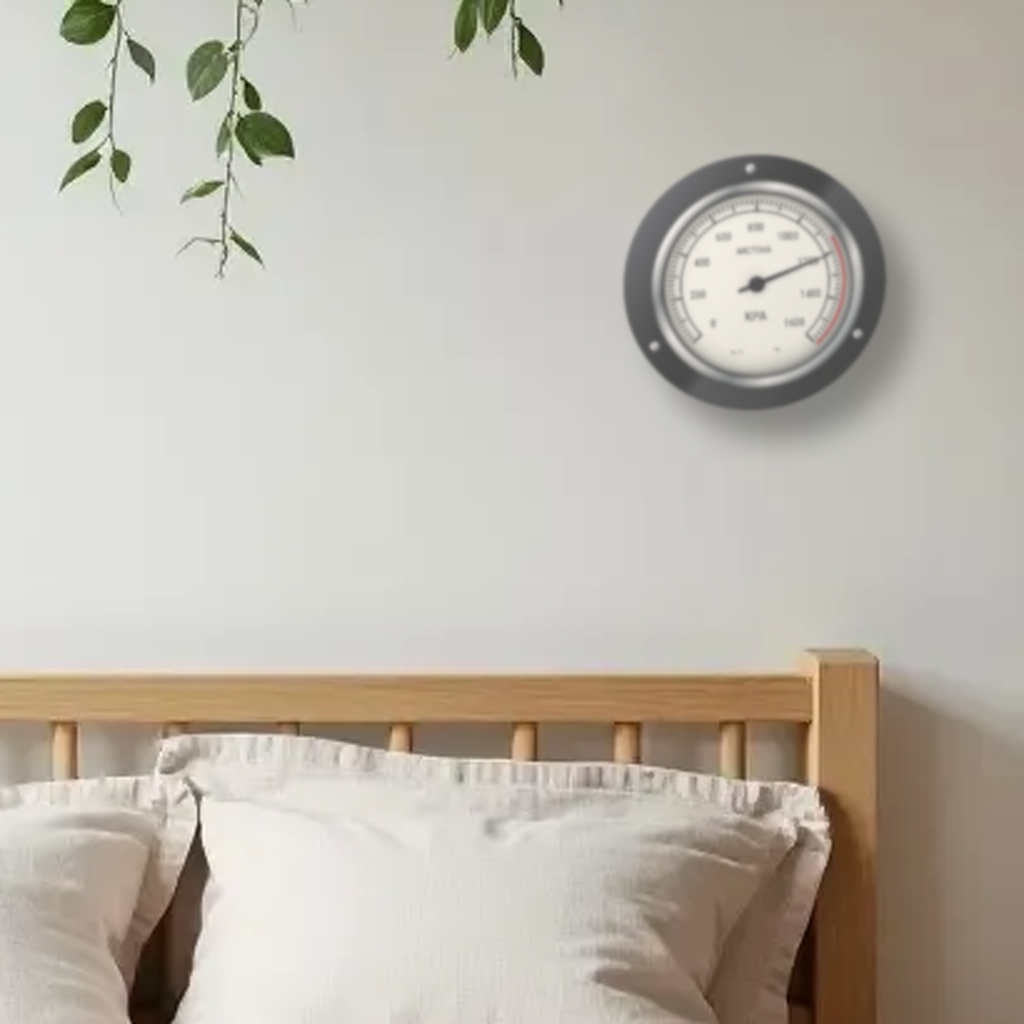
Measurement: 1200 kPa
